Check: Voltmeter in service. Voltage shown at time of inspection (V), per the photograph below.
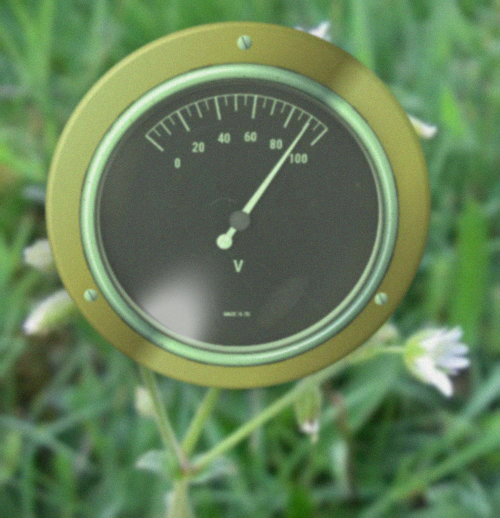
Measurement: 90 V
